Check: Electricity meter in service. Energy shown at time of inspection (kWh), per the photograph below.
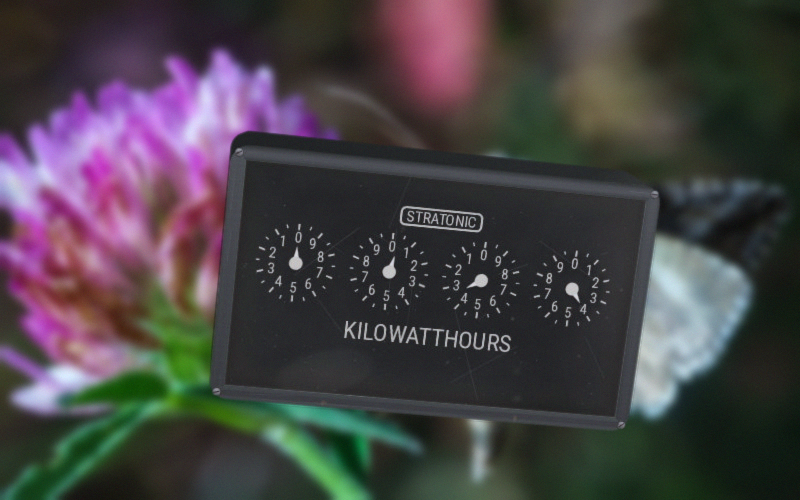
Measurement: 34 kWh
